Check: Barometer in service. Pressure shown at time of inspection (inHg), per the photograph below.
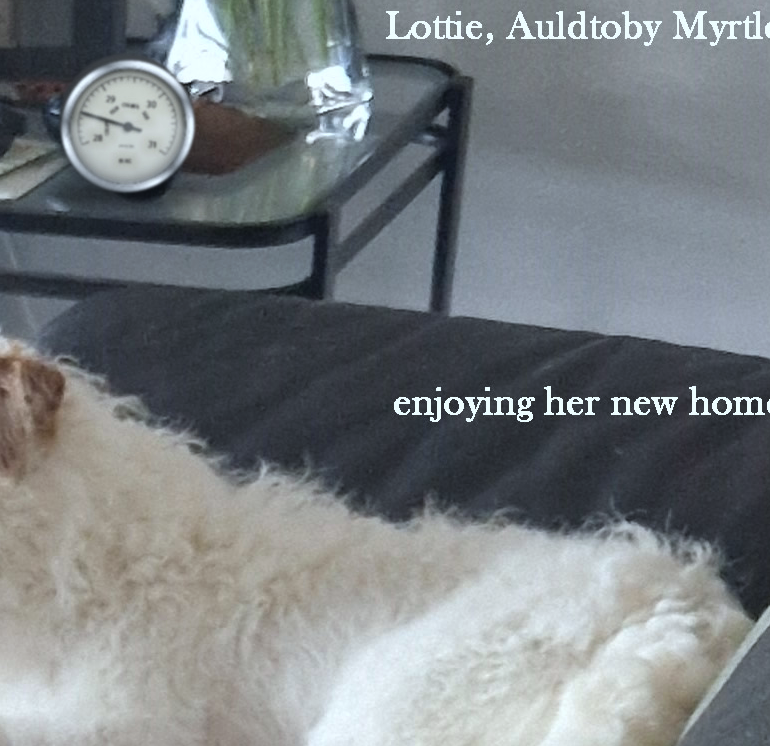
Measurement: 28.5 inHg
